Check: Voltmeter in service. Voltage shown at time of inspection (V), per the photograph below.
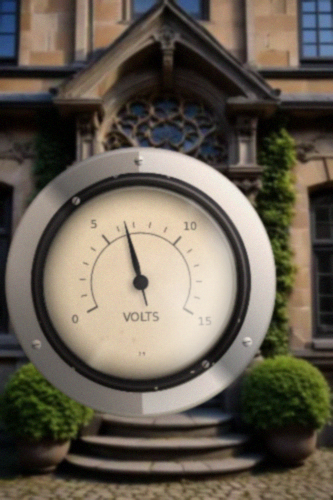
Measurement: 6.5 V
